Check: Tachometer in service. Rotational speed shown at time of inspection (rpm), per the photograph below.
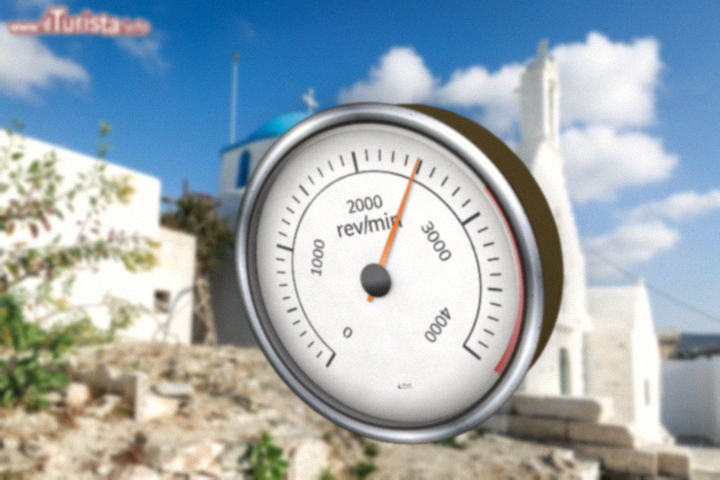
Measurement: 2500 rpm
